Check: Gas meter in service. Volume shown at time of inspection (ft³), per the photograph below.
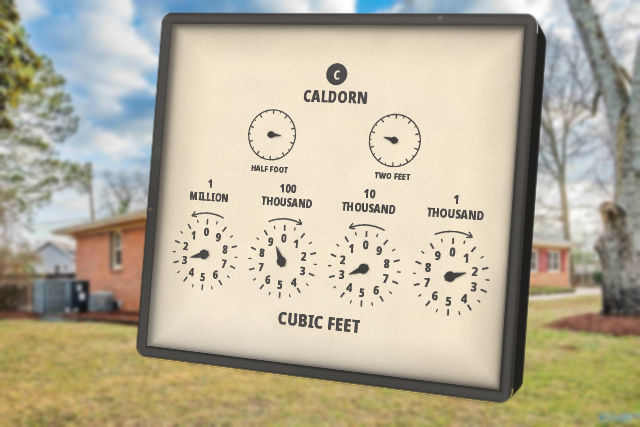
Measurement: 293200 ft³
